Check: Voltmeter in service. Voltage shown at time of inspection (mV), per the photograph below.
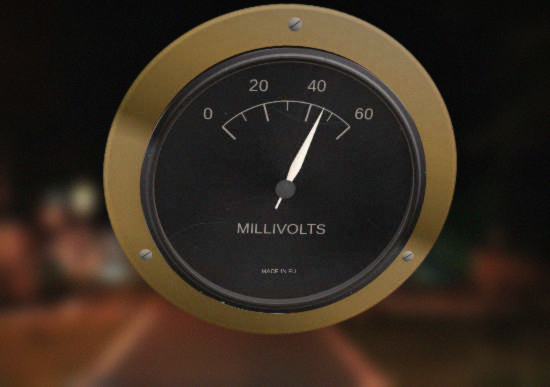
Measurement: 45 mV
